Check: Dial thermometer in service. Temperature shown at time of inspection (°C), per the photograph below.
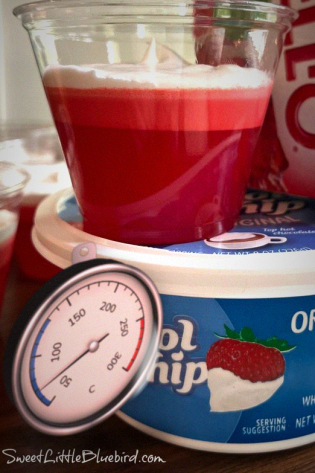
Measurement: 70 °C
